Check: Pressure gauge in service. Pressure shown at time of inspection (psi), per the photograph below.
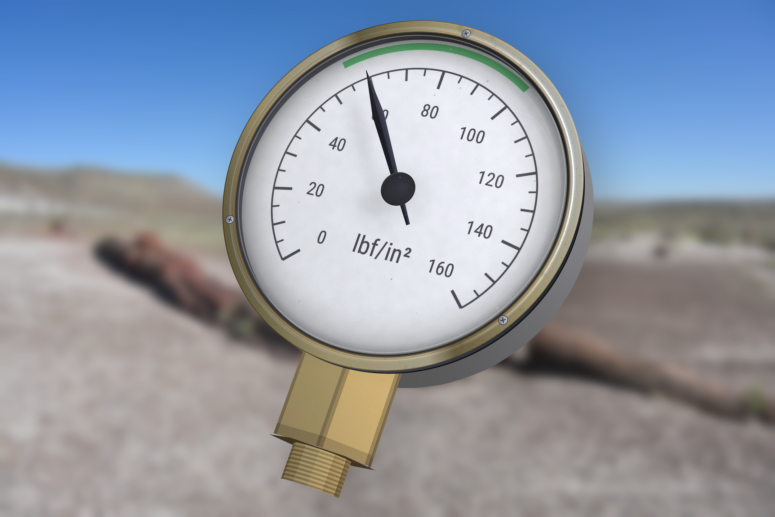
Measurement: 60 psi
